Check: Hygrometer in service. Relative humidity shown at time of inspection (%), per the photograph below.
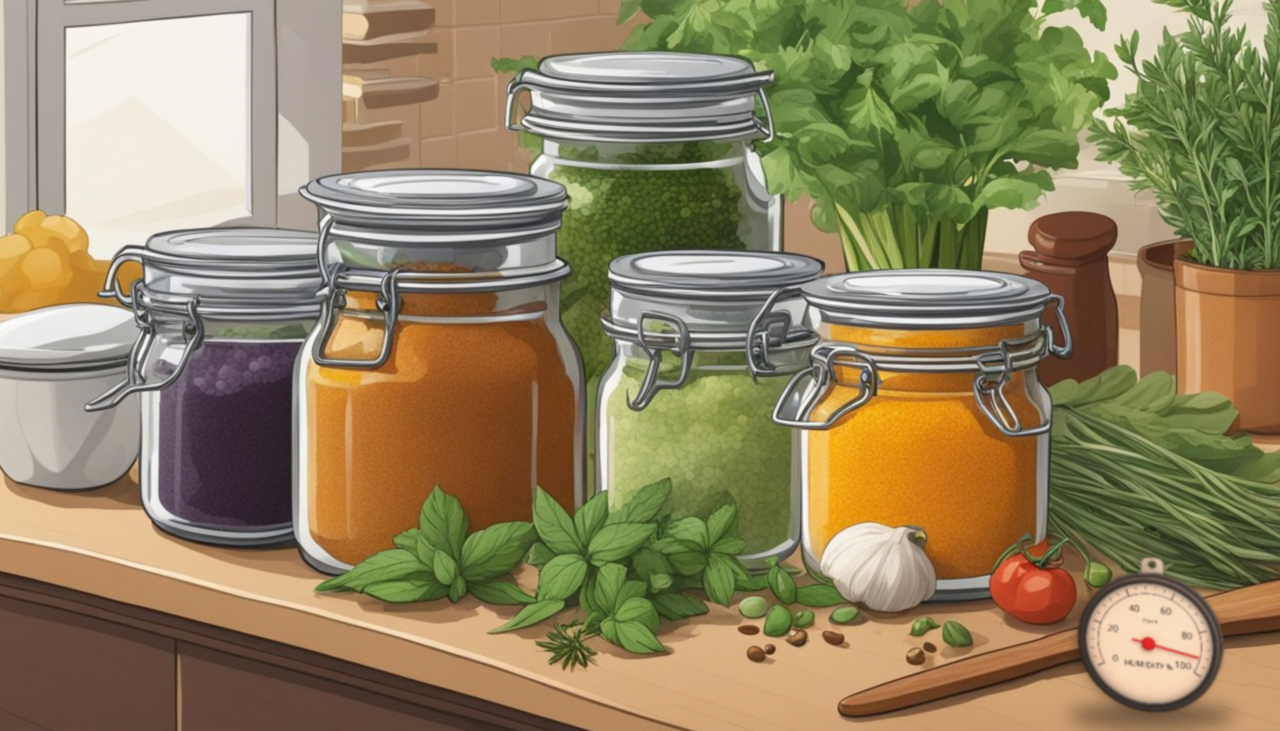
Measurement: 92 %
